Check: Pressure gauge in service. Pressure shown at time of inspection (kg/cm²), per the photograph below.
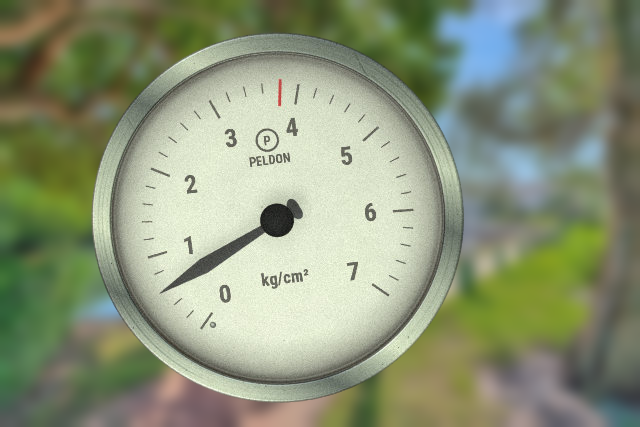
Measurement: 0.6 kg/cm²
